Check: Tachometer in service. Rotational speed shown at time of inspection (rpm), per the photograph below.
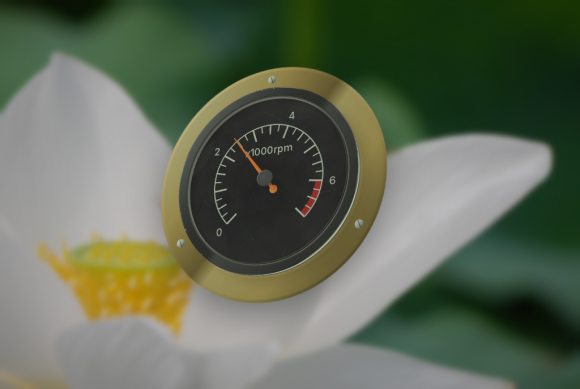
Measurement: 2500 rpm
